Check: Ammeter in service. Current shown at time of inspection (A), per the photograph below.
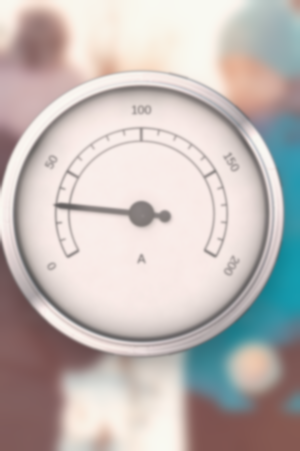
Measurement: 30 A
